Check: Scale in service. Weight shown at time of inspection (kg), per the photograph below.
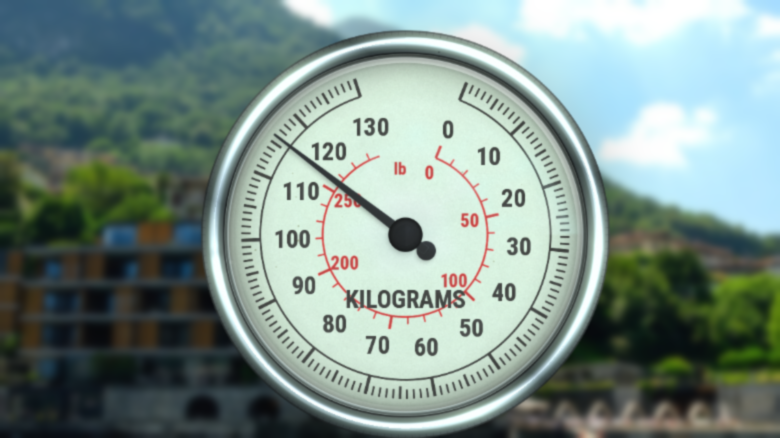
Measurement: 116 kg
